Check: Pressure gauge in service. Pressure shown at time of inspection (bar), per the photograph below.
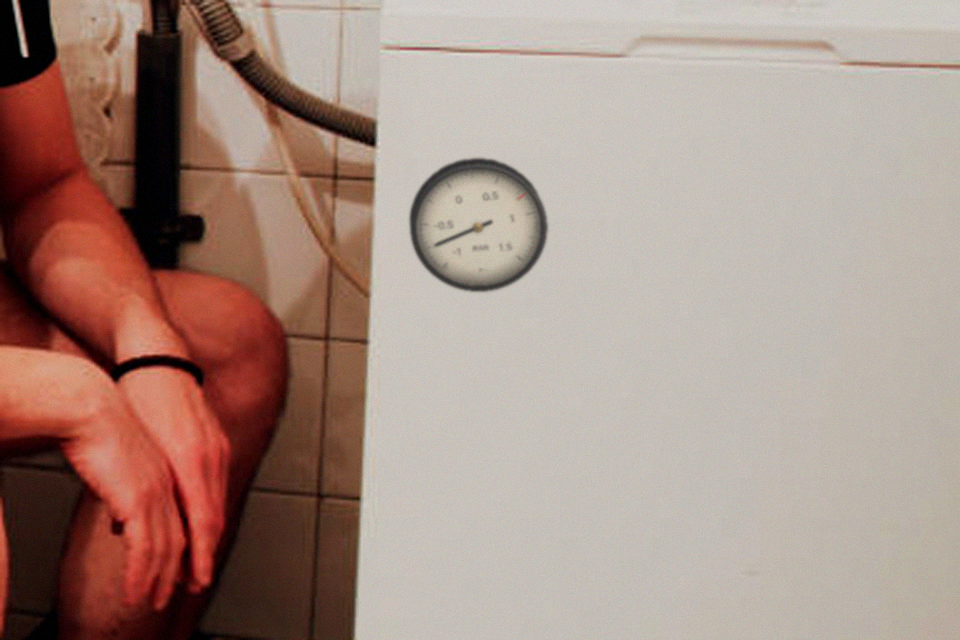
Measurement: -0.75 bar
